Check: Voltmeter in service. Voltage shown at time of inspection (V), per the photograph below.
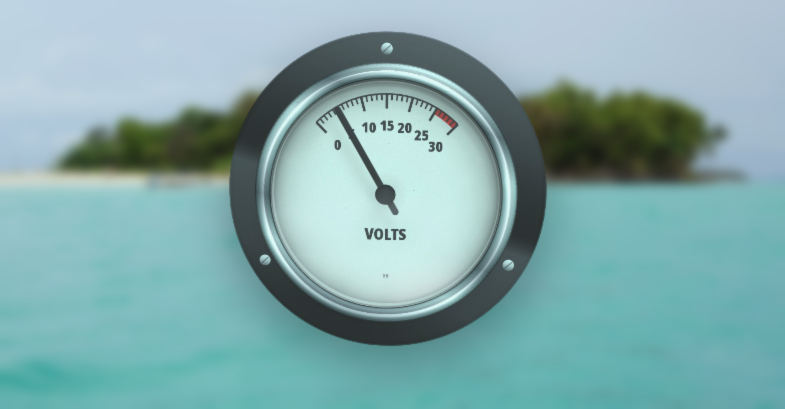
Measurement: 5 V
